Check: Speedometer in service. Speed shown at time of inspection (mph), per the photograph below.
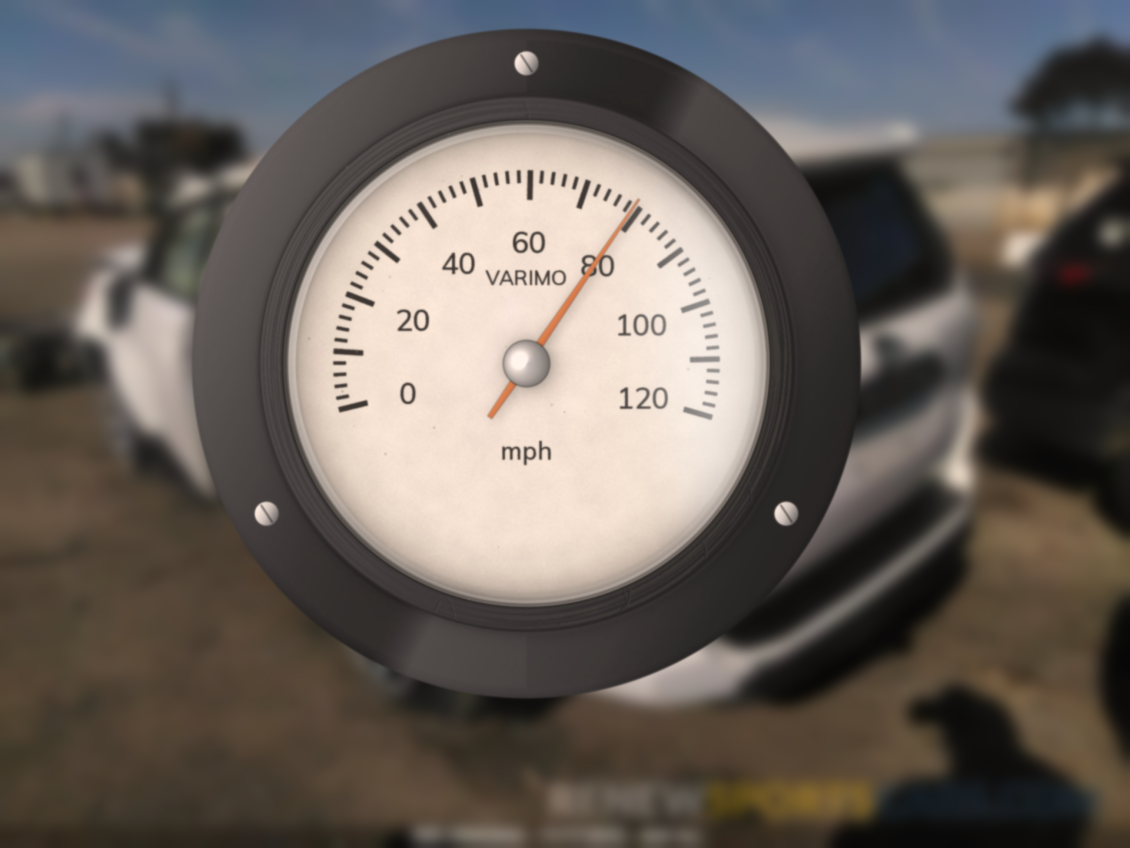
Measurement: 79 mph
